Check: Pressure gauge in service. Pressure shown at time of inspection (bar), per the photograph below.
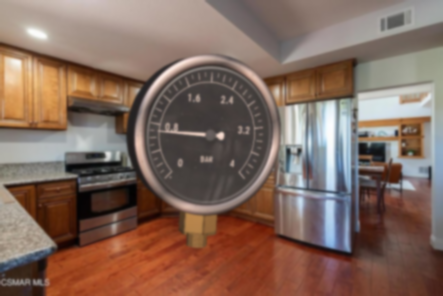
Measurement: 0.7 bar
